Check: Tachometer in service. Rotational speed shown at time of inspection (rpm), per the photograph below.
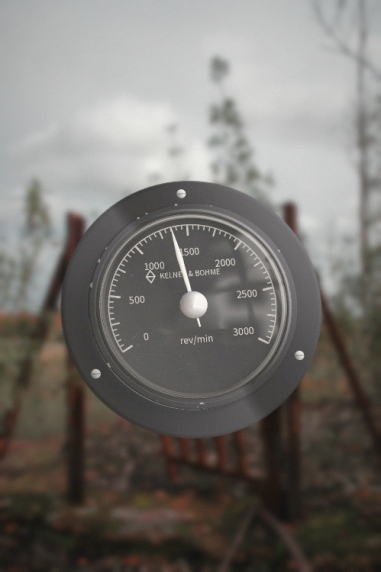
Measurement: 1350 rpm
